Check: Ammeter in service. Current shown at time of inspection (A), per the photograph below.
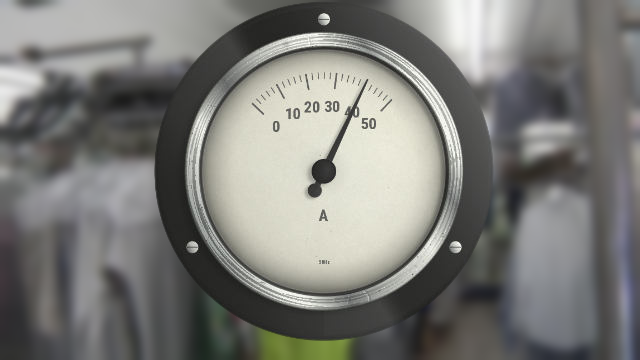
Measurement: 40 A
